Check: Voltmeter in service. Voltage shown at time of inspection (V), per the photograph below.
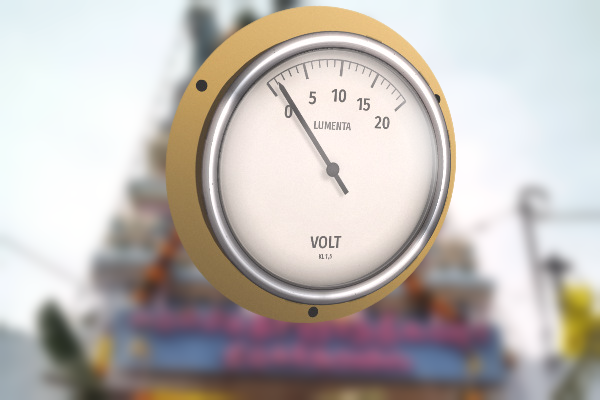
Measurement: 1 V
